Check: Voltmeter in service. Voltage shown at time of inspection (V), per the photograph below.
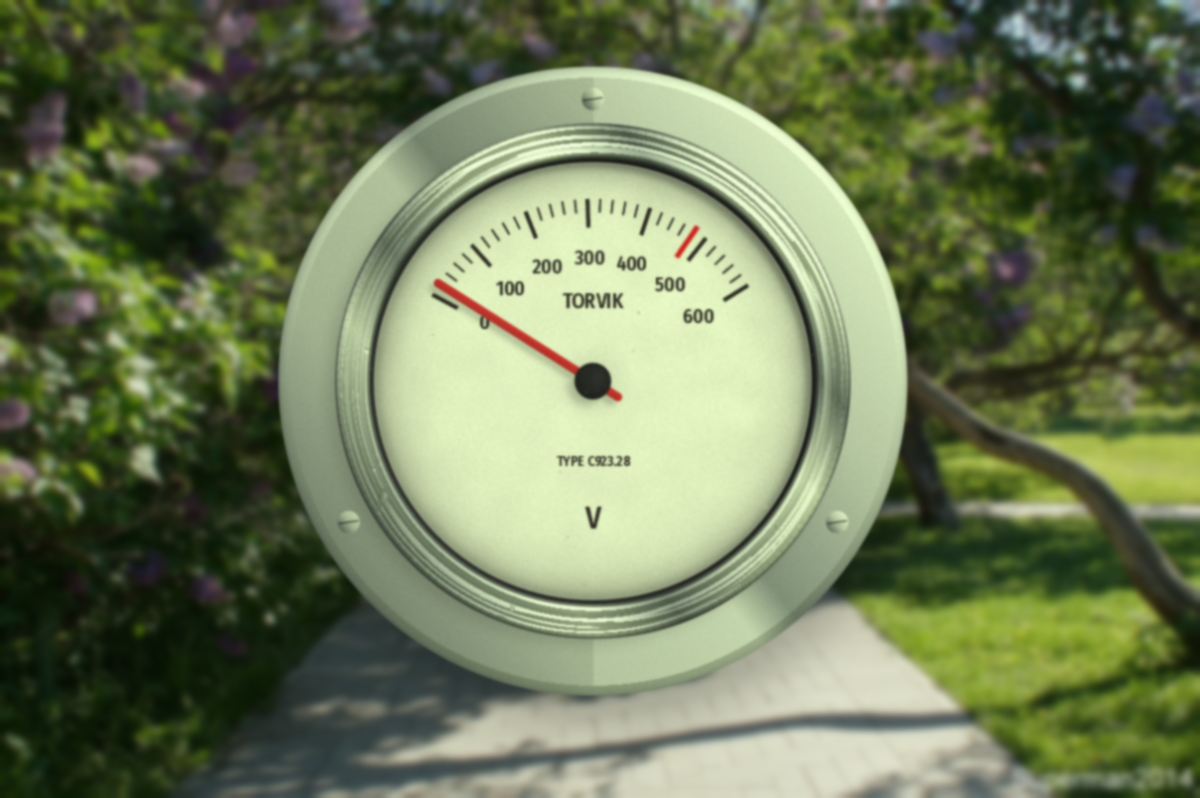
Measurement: 20 V
